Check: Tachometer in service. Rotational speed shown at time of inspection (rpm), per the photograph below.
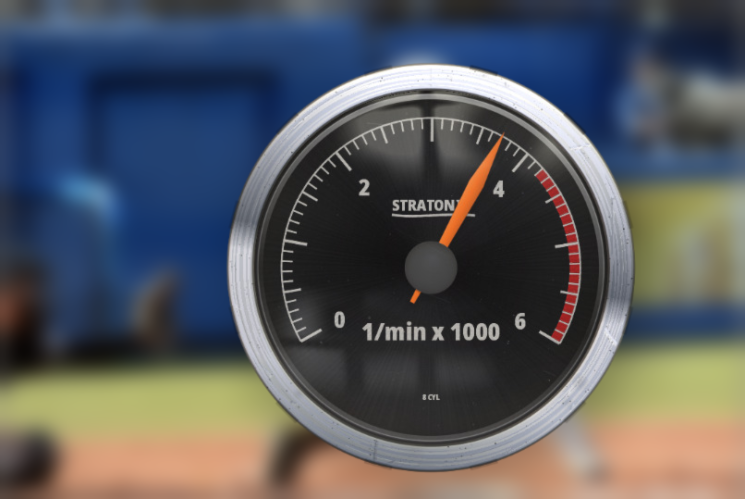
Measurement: 3700 rpm
